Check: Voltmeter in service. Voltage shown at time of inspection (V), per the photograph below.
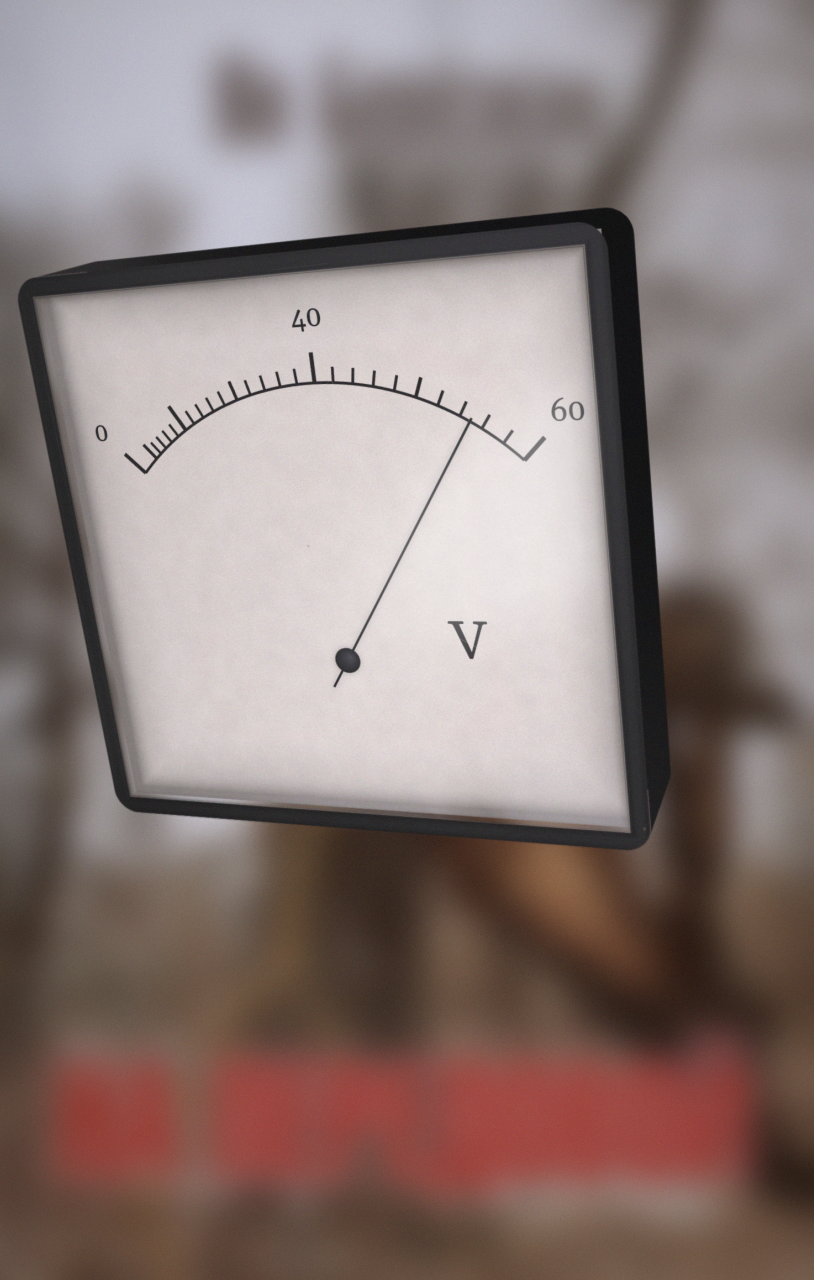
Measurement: 55 V
